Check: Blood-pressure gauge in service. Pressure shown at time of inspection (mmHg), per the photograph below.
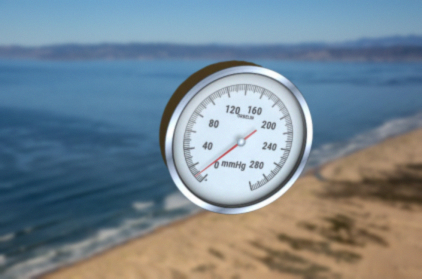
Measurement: 10 mmHg
